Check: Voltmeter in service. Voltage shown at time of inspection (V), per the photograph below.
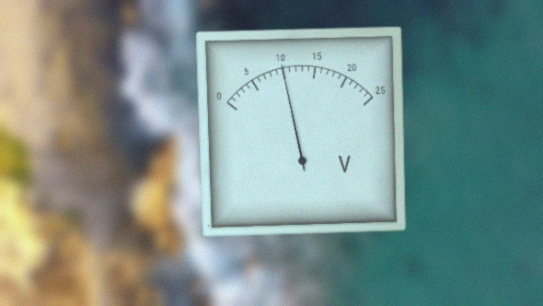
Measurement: 10 V
